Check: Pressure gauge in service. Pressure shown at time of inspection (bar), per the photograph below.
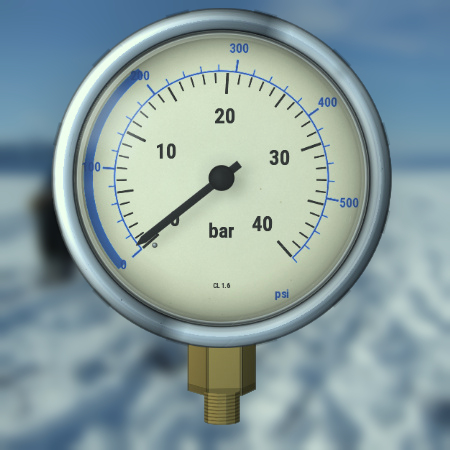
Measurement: 0.5 bar
